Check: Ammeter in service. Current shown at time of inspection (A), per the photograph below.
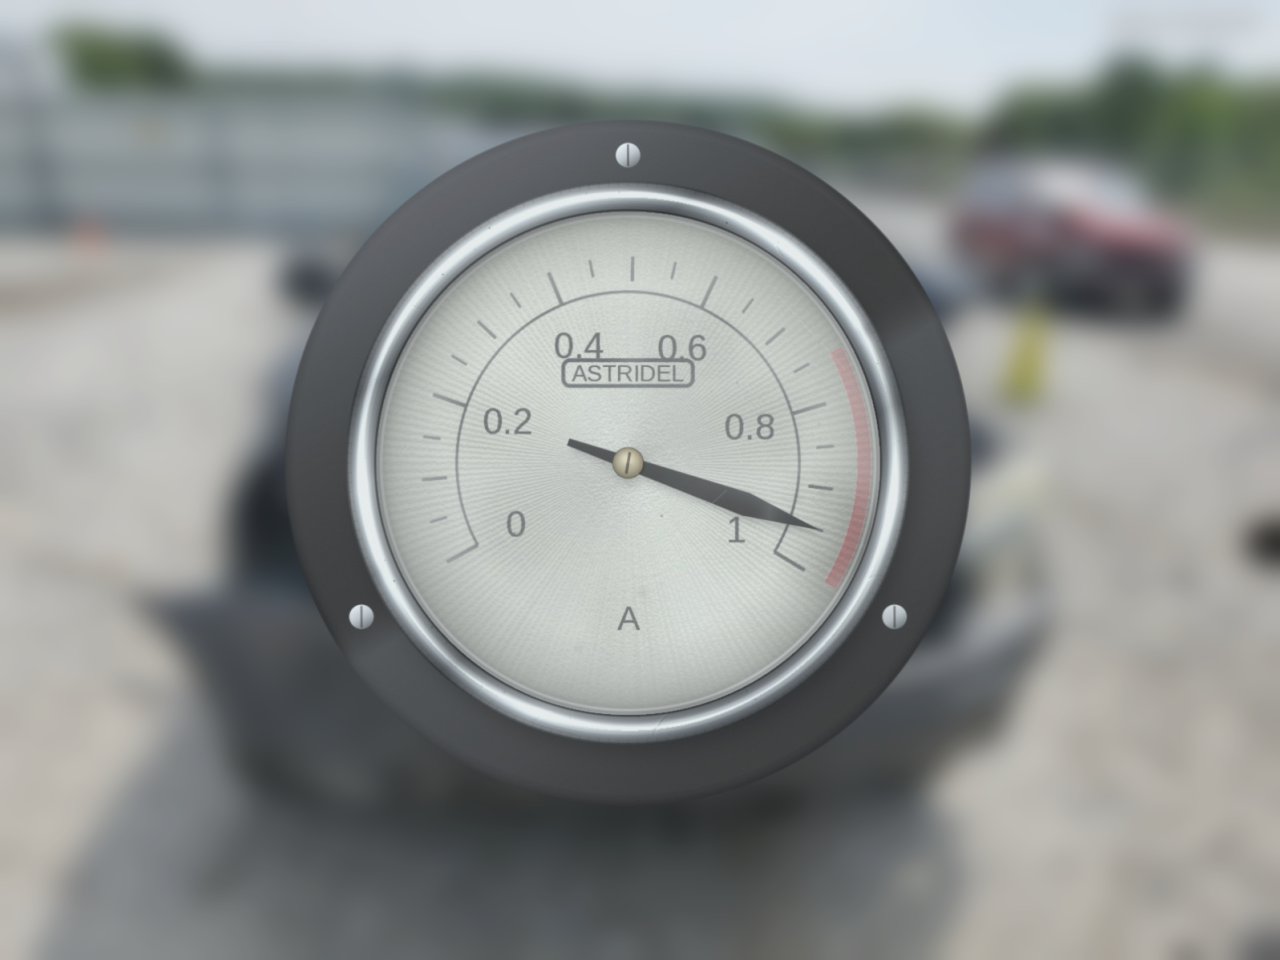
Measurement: 0.95 A
